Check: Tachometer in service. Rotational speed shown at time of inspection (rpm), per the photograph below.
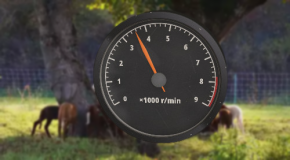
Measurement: 3600 rpm
